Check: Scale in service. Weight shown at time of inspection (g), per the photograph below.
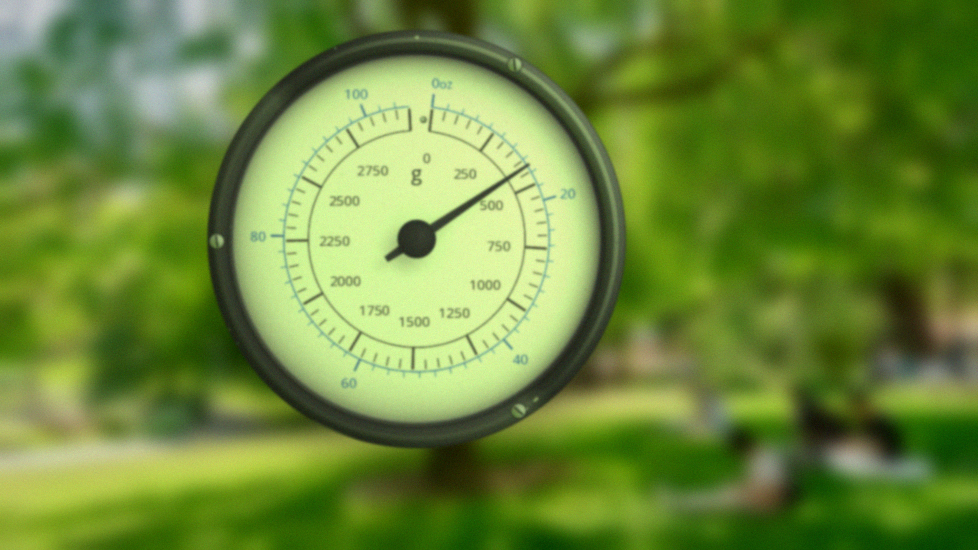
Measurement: 425 g
